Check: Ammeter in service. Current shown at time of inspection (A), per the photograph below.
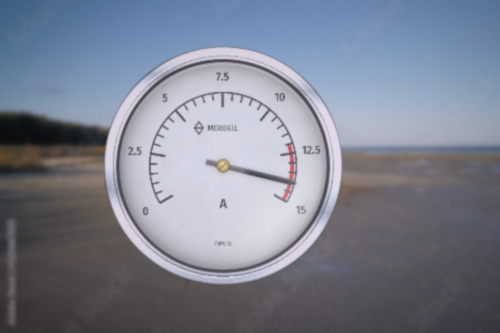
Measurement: 14 A
